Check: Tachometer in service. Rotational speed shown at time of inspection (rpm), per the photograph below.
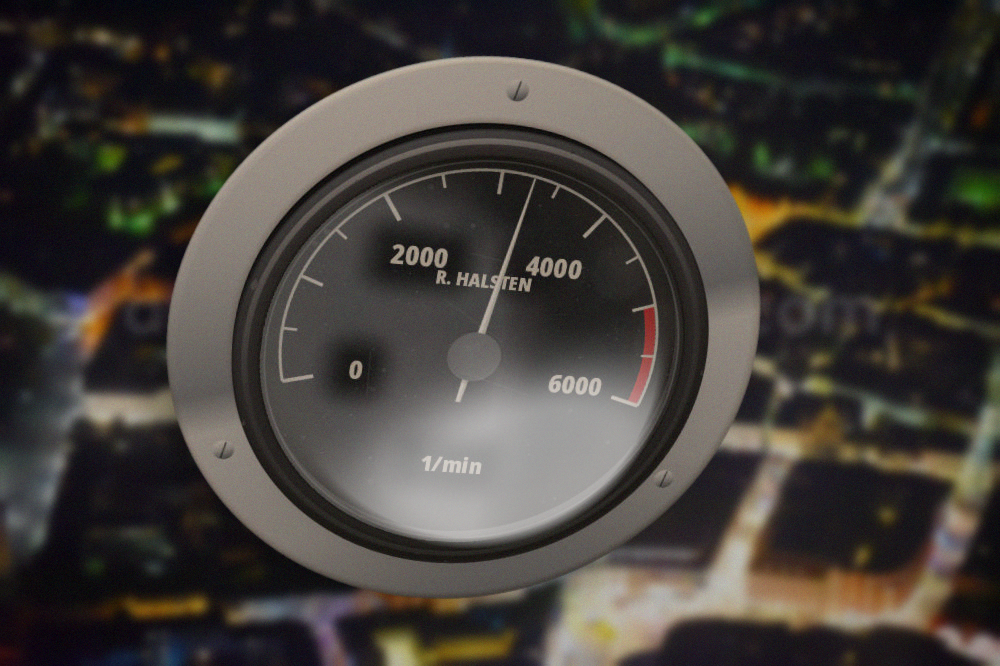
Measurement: 3250 rpm
